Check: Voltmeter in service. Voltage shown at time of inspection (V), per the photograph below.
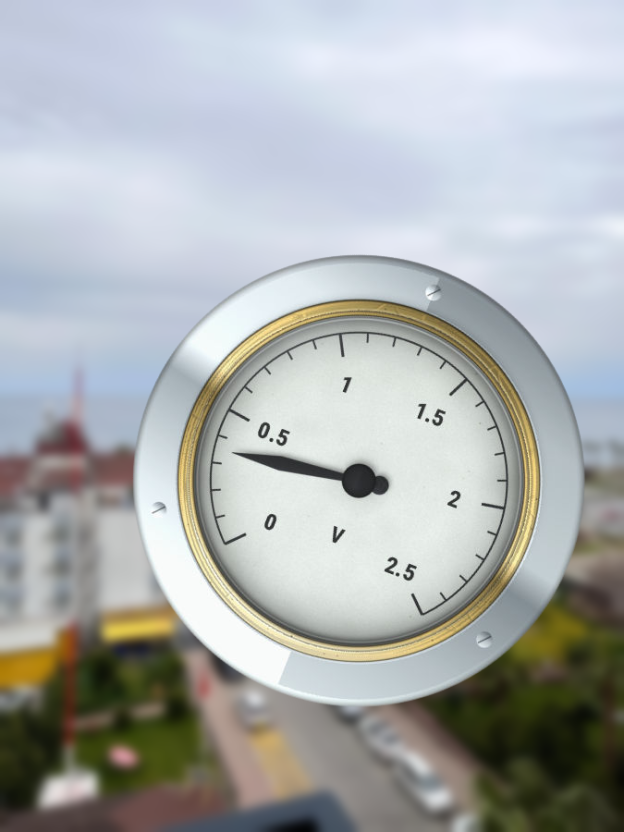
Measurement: 0.35 V
